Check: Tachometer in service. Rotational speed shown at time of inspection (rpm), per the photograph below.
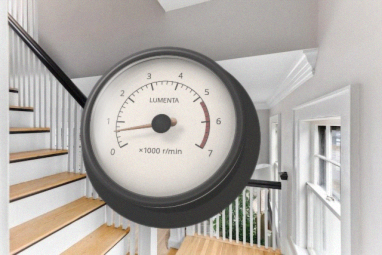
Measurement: 600 rpm
